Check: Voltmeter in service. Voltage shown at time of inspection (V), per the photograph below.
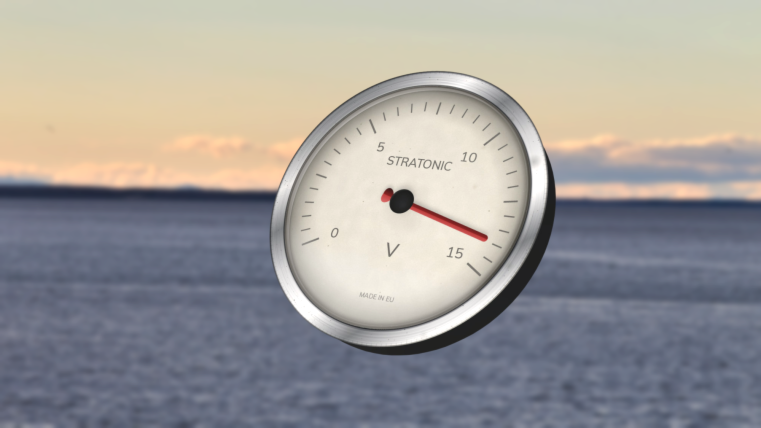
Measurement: 14 V
